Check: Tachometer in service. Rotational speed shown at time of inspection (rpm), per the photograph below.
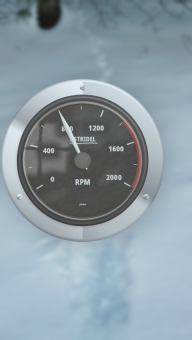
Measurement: 800 rpm
